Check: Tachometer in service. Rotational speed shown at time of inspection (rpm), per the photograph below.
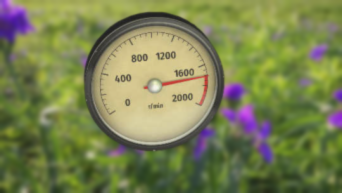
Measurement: 1700 rpm
